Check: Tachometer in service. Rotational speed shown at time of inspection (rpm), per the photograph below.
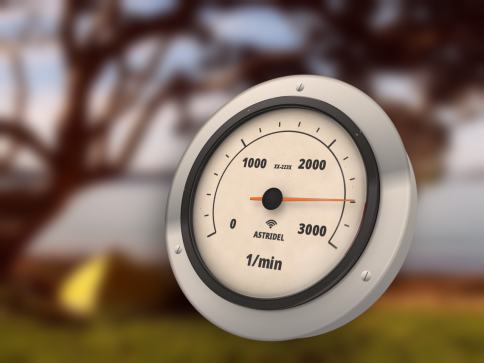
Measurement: 2600 rpm
